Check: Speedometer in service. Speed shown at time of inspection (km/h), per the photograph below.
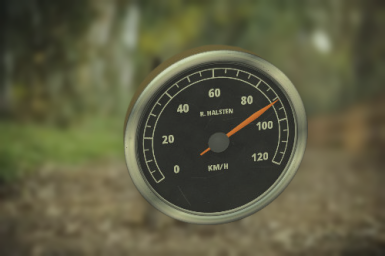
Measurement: 90 km/h
